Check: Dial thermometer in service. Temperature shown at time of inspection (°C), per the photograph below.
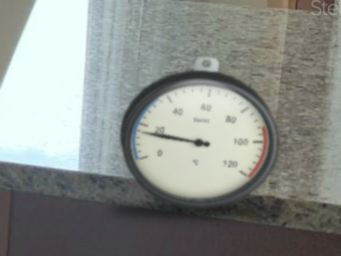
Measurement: 16 °C
